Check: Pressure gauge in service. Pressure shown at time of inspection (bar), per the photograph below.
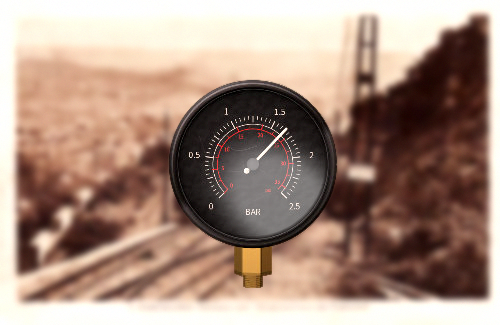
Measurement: 1.65 bar
